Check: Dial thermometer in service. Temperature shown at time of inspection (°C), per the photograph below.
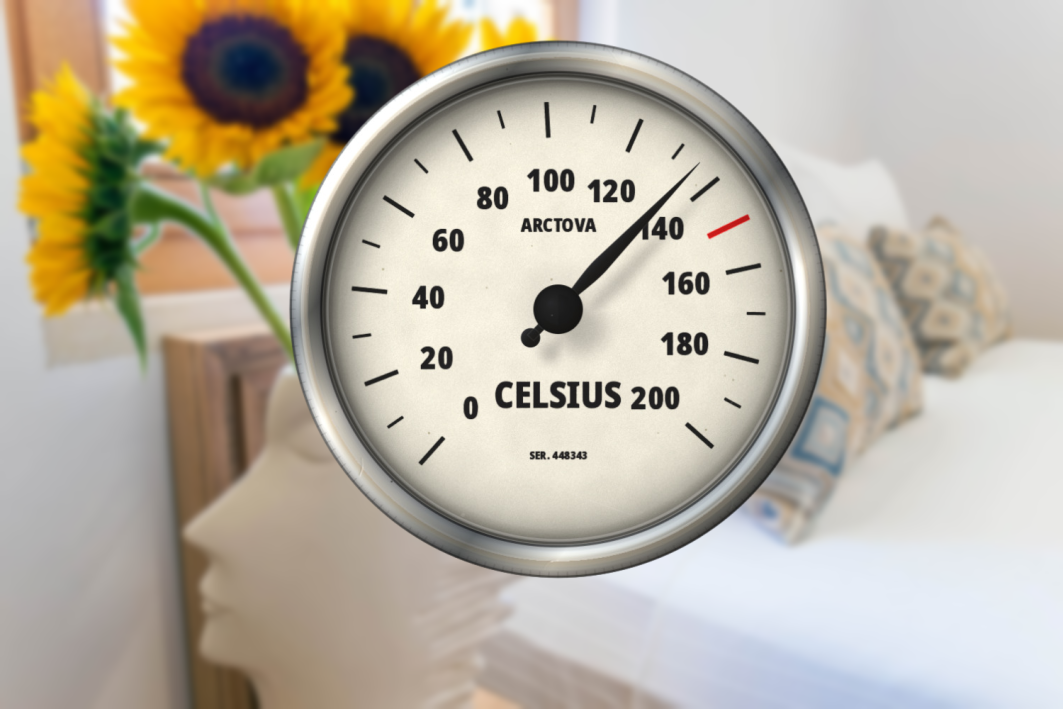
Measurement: 135 °C
